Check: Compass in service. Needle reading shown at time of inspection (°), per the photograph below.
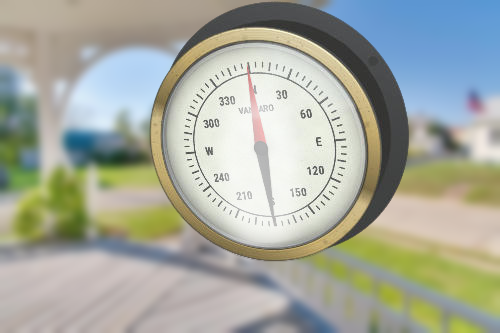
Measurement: 0 °
